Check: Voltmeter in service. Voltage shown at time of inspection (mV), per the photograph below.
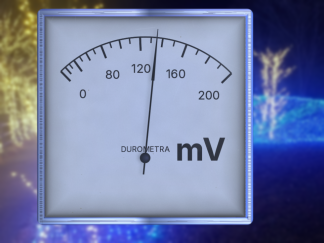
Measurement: 135 mV
